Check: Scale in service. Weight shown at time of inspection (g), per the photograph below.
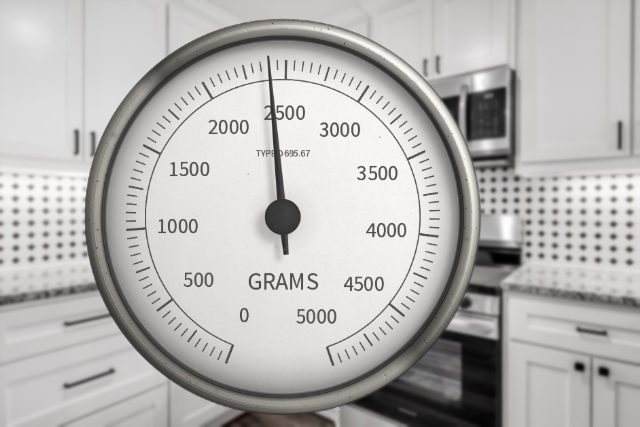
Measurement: 2400 g
